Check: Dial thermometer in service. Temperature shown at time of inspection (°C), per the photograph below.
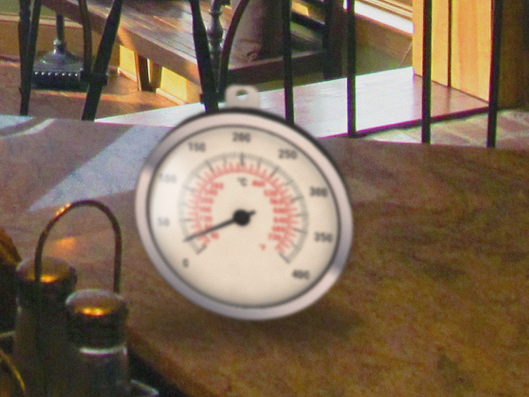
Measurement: 25 °C
